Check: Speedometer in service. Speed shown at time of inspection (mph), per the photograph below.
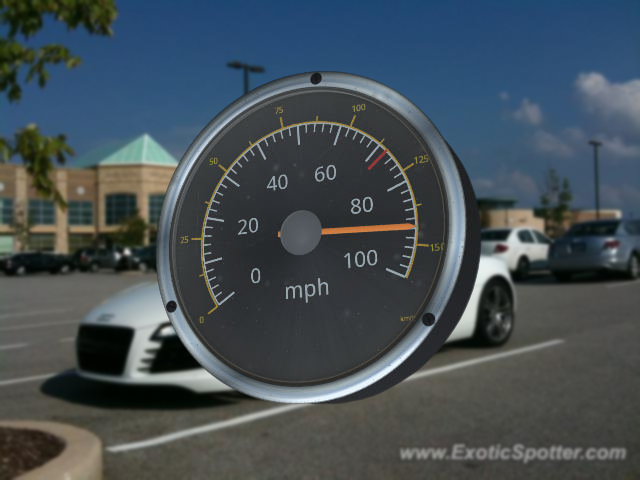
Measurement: 90 mph
